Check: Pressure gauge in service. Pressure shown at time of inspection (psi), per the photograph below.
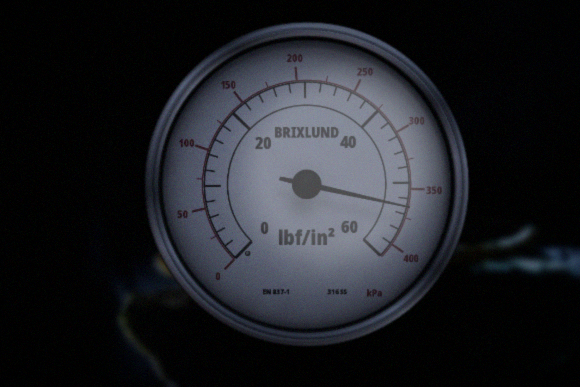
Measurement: 53 psi
